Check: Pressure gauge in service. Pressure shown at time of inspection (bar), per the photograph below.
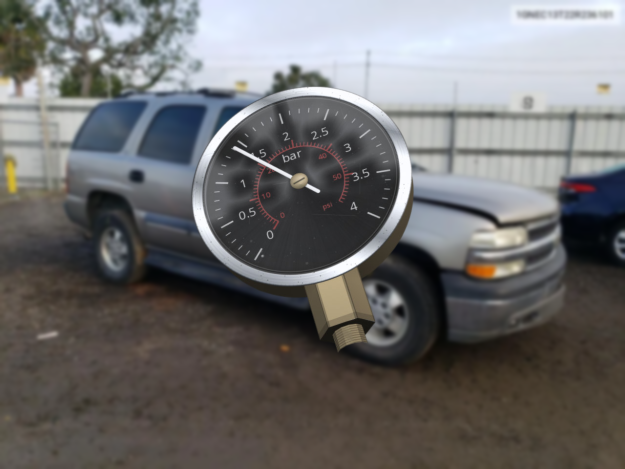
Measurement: 1.4 bar
